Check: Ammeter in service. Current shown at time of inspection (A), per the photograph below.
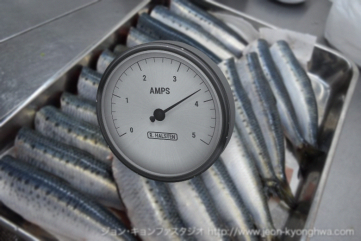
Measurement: 3.7 A
